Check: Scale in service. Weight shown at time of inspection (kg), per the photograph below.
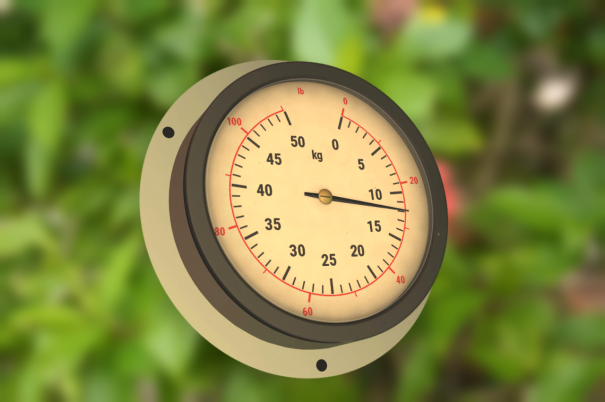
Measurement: 12 kg
